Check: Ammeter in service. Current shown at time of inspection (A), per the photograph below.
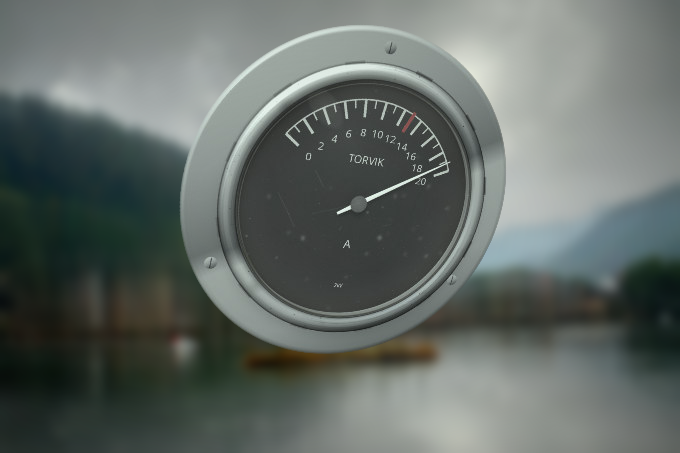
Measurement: 19 A
